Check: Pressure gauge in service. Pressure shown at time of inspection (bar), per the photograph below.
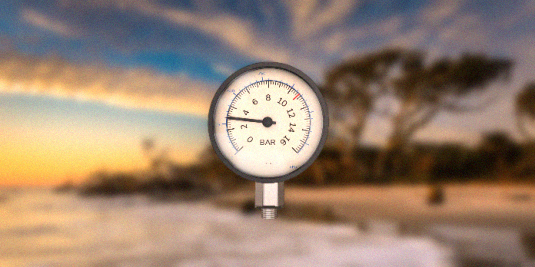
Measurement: 3 bar
